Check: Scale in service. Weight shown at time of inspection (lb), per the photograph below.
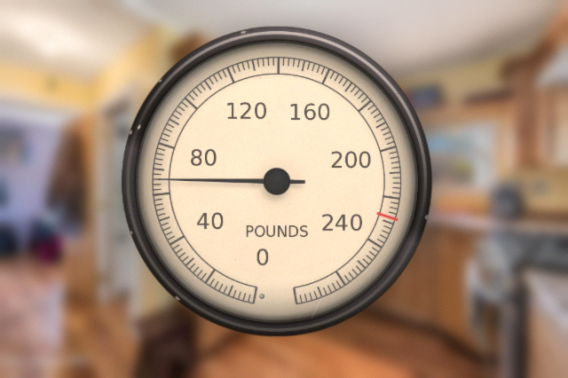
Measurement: 66 lb
